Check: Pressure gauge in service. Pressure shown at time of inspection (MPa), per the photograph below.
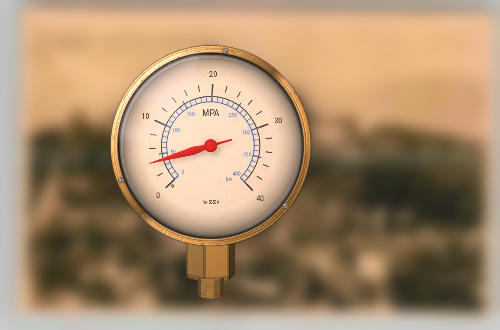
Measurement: 4 MPa
